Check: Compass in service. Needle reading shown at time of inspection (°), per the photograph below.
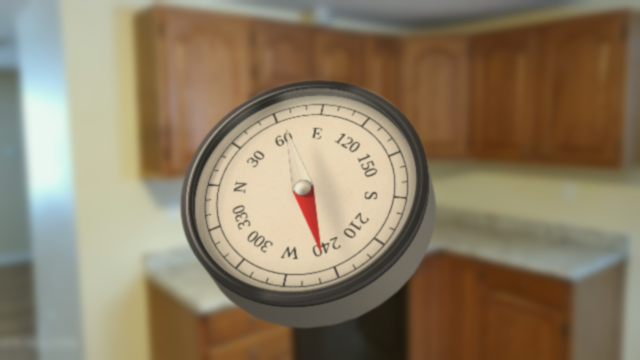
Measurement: 245 °
